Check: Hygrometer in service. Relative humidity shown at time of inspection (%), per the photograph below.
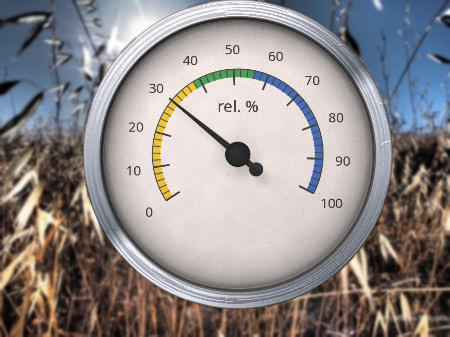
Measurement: 30 %
